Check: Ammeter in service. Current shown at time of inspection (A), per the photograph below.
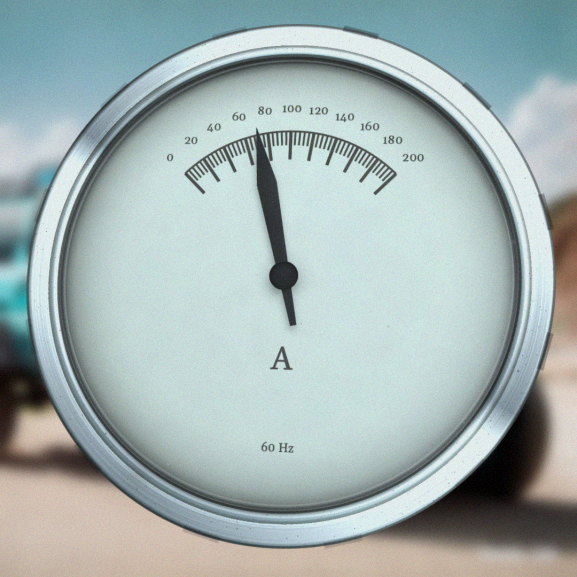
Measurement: 72 A
